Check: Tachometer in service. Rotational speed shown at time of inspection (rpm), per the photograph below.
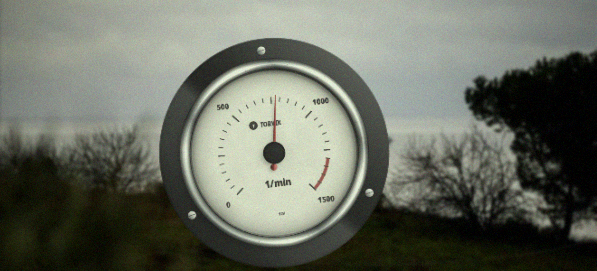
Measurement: 775 rpm
